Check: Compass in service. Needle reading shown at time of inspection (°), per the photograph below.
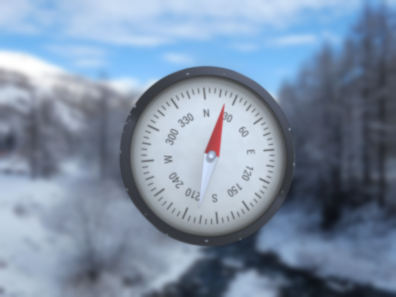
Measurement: 20 °
